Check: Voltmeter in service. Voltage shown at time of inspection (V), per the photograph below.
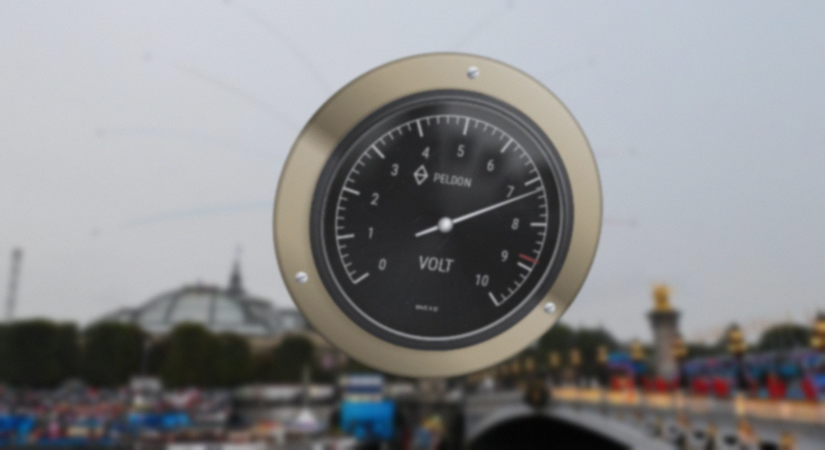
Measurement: 7.2 V
